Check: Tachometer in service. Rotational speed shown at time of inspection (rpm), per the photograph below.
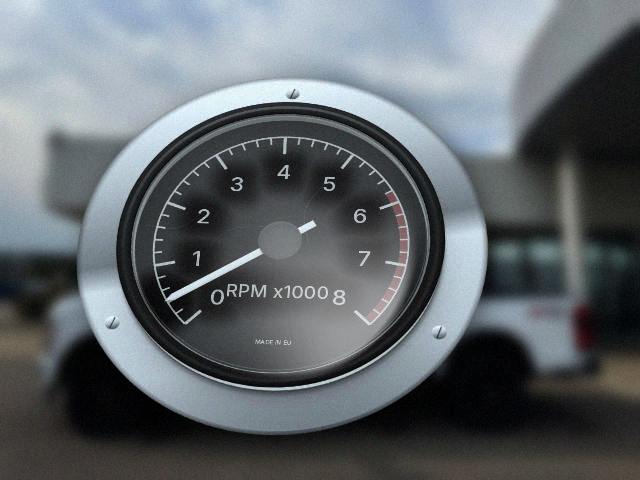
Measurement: 400 rpm
